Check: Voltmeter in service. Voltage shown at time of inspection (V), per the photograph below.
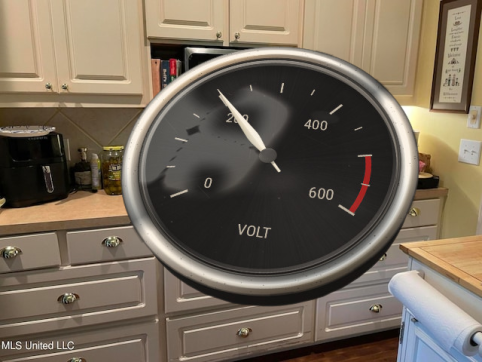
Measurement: 200 V
